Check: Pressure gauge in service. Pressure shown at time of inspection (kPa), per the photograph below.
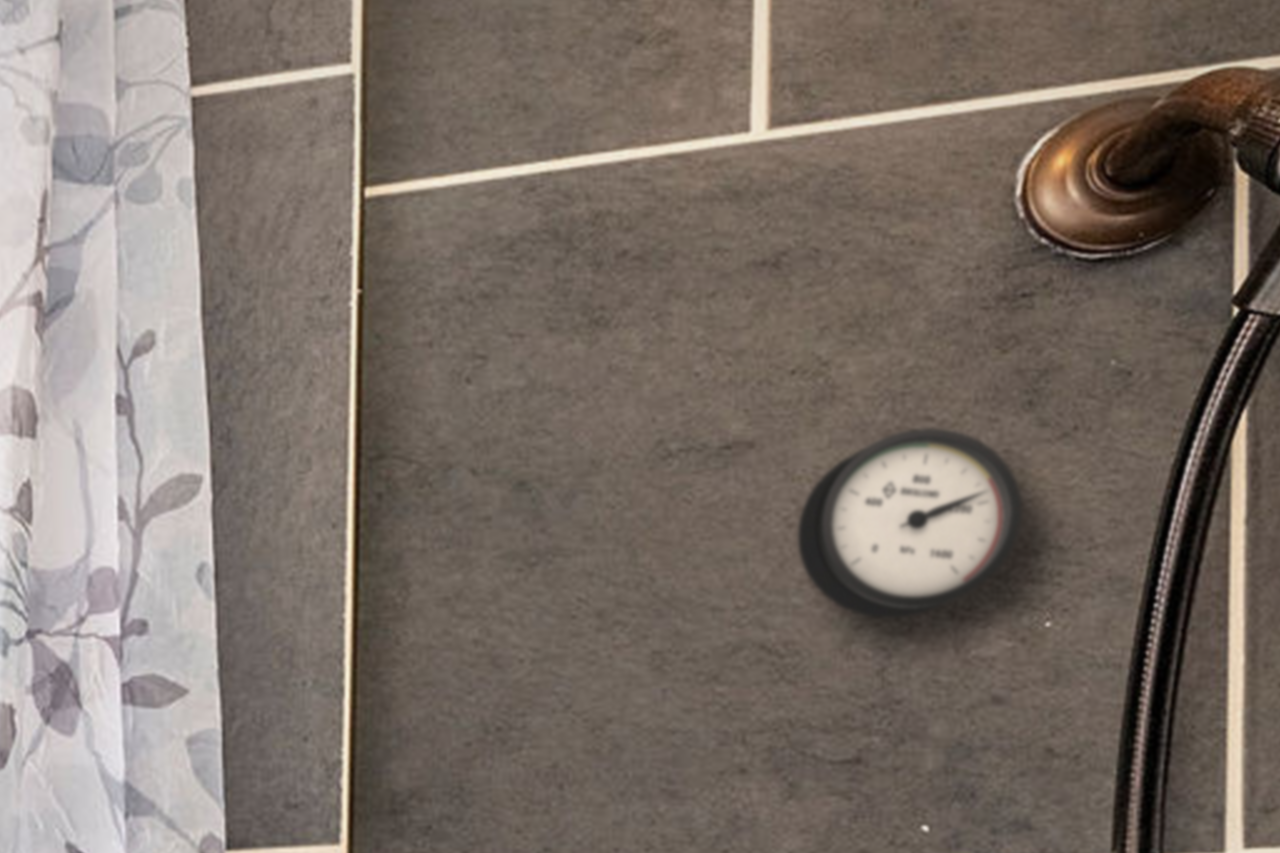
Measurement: 1150 kPa
